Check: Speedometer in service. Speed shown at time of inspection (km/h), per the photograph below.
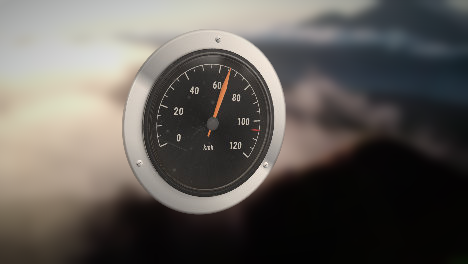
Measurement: 65 km/h
